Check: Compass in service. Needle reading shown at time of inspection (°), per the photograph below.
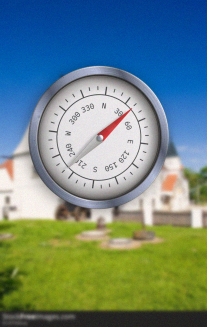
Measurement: 40 °
